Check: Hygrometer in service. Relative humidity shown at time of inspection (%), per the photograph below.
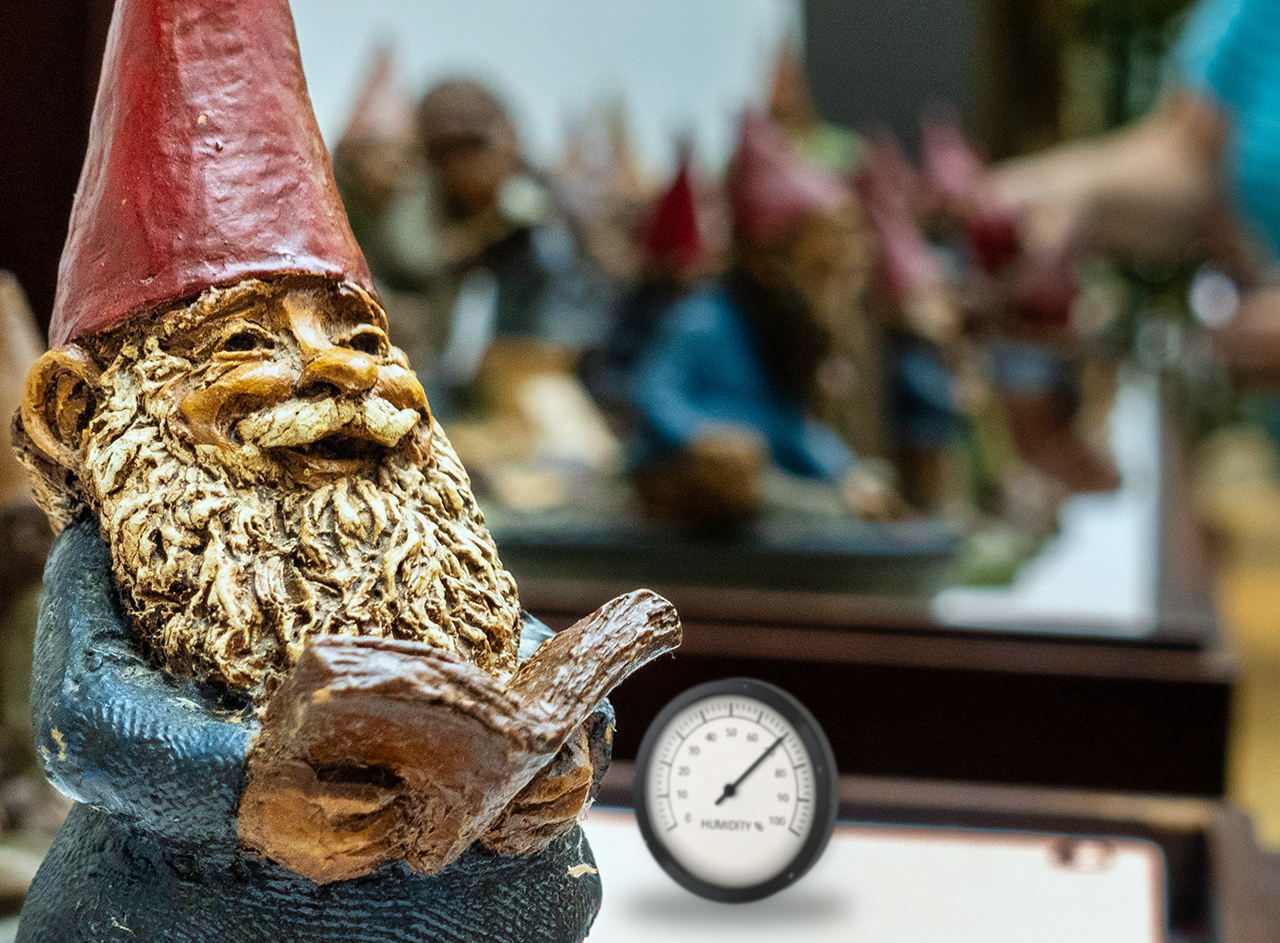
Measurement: 70 %
